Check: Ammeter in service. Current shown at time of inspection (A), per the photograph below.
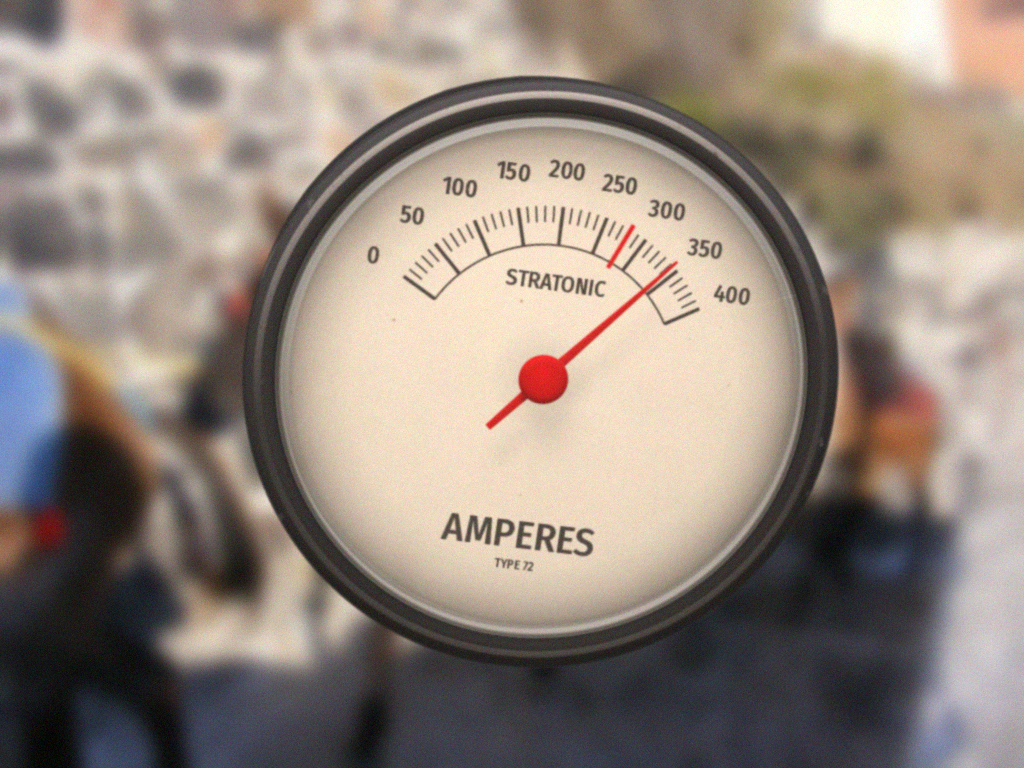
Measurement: 340 A
